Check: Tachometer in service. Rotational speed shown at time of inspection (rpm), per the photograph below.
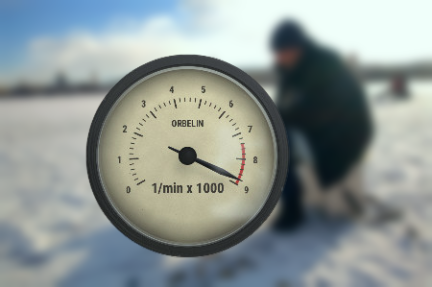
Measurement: 8800 rpm
